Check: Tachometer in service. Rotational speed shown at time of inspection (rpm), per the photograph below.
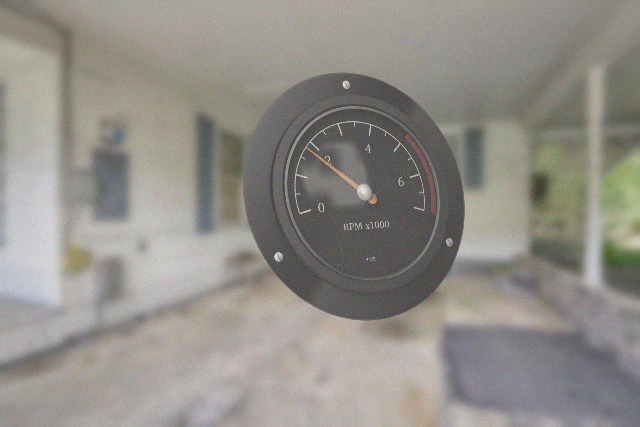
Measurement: 1750 rpm
